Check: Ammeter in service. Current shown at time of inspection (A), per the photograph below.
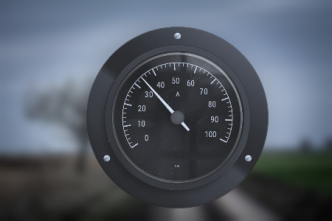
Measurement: 34 A
